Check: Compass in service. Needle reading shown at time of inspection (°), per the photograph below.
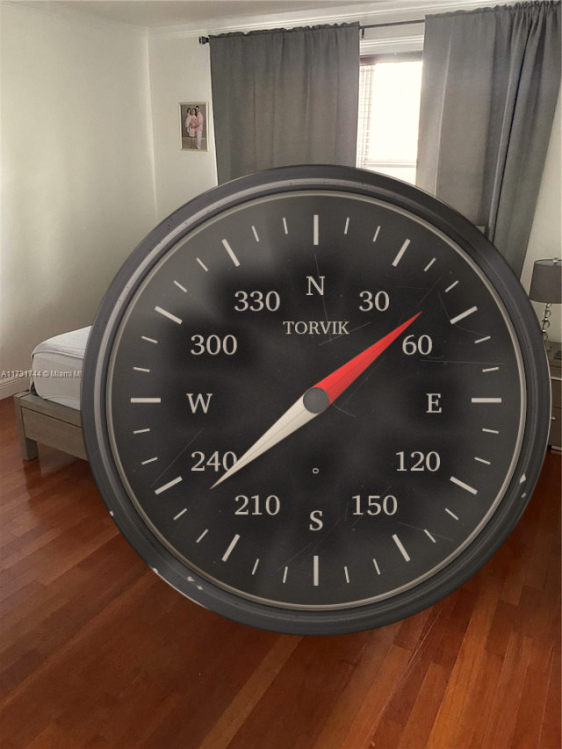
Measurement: 50 °
